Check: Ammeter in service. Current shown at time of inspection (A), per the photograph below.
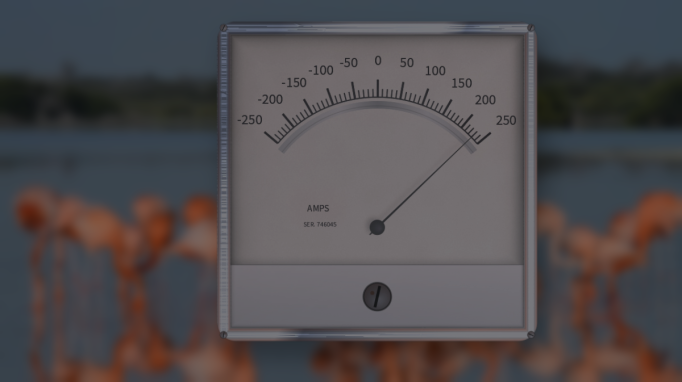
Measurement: 230 A
